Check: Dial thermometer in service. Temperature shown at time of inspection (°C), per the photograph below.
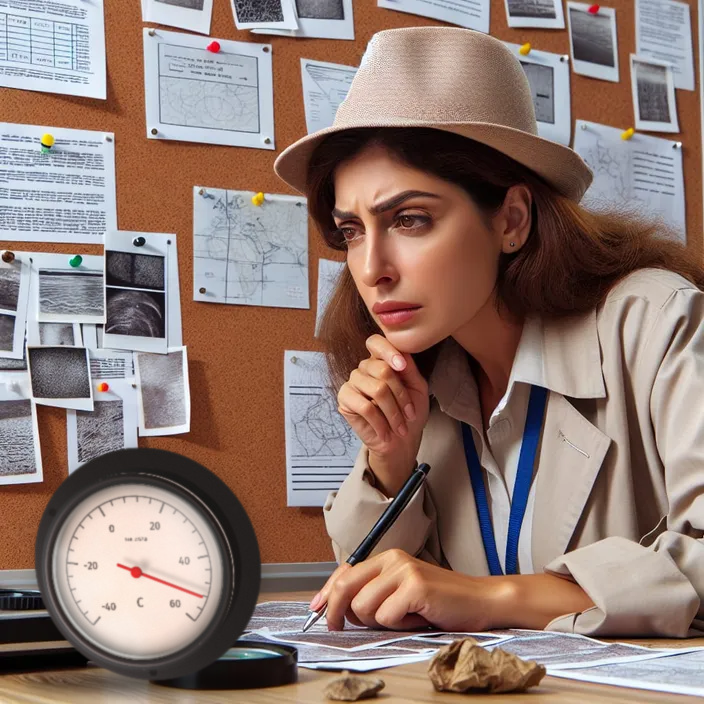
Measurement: 52 °C
